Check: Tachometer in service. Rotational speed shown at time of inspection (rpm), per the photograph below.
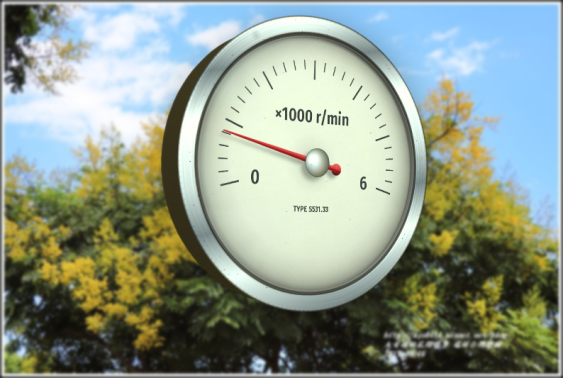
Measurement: 800 rpm
